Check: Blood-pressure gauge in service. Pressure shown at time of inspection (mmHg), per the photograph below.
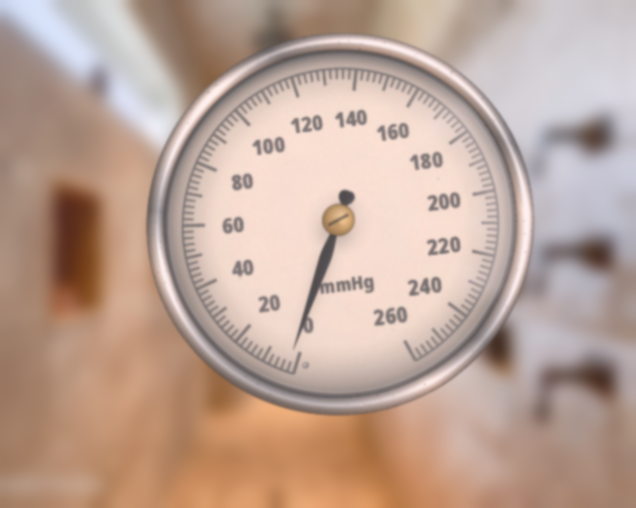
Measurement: 2 mmHg
